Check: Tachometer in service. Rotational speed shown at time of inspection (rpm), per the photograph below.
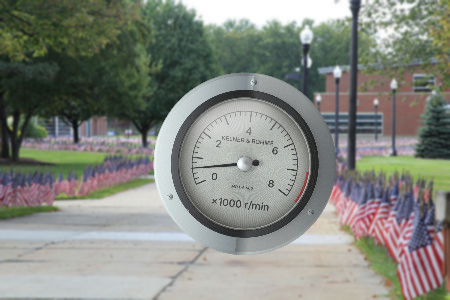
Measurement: 600 rpm
